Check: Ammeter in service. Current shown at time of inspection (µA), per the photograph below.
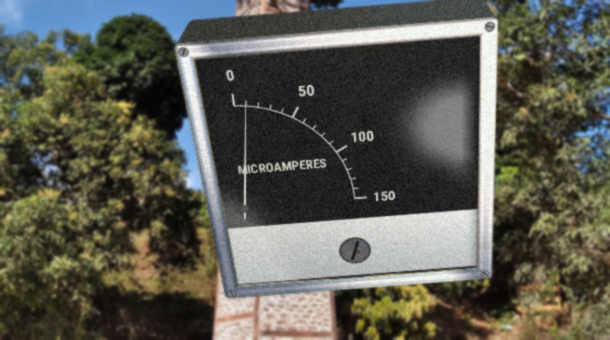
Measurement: 10 µA
